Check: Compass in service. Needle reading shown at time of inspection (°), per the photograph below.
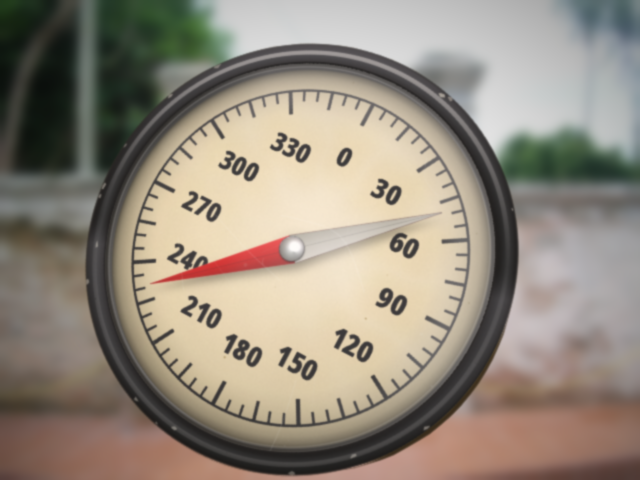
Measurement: 230 °
